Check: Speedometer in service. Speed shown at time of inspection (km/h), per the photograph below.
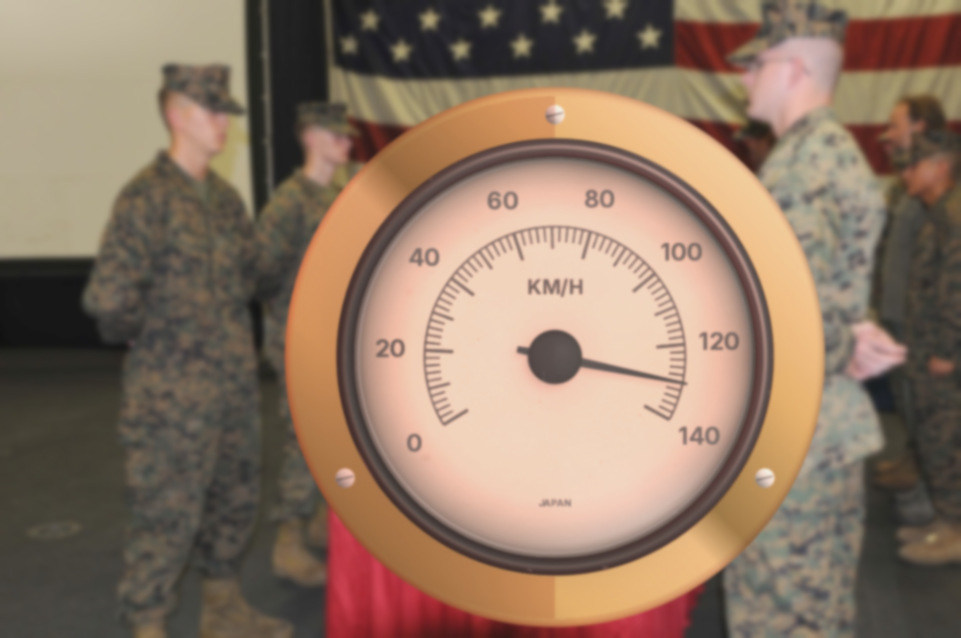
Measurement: 130 km/h
